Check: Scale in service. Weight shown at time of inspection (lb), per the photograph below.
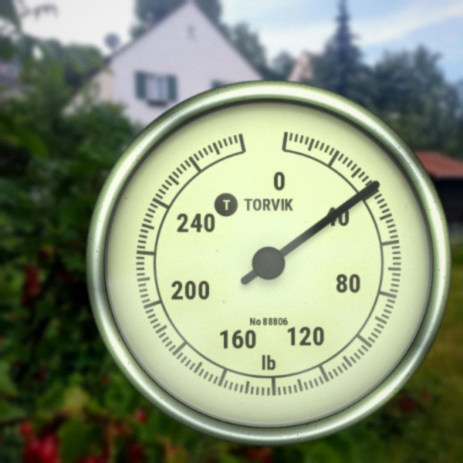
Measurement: 38 lb
